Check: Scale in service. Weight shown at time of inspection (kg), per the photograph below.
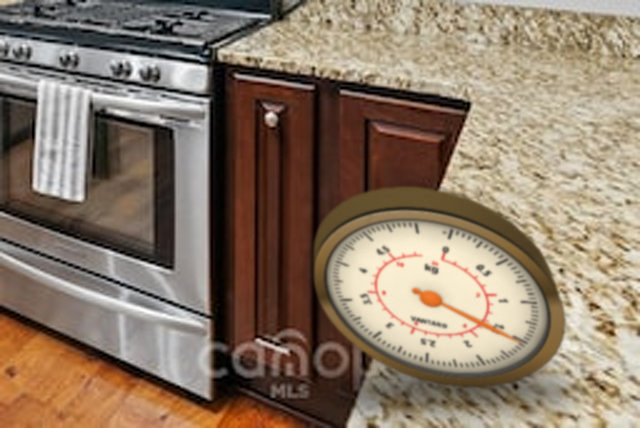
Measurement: 1.5 kg
